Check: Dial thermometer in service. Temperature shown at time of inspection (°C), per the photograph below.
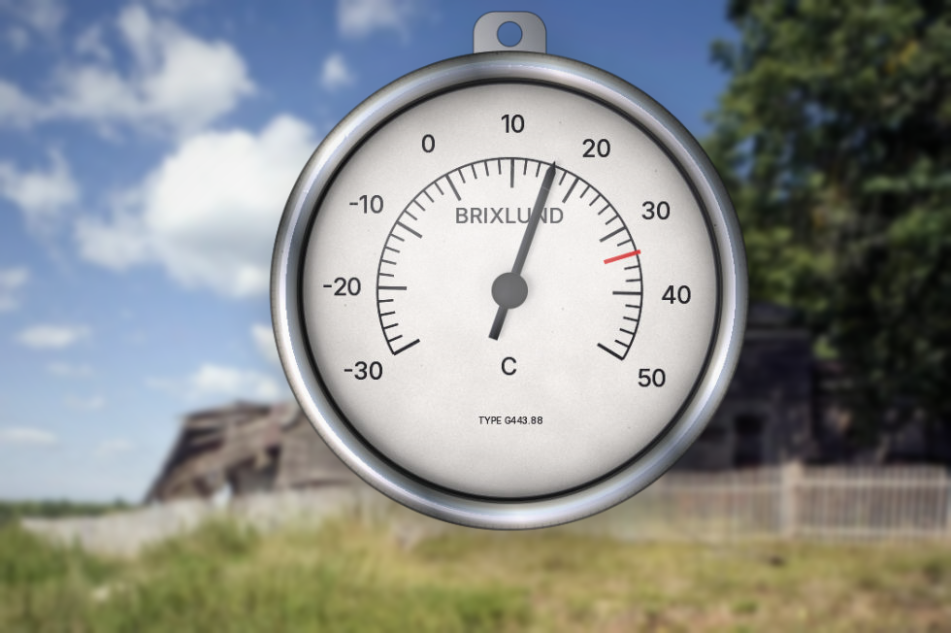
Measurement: 16 °C
